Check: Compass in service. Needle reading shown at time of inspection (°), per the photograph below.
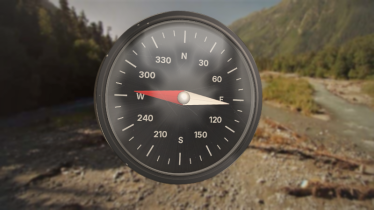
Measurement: 275 °
